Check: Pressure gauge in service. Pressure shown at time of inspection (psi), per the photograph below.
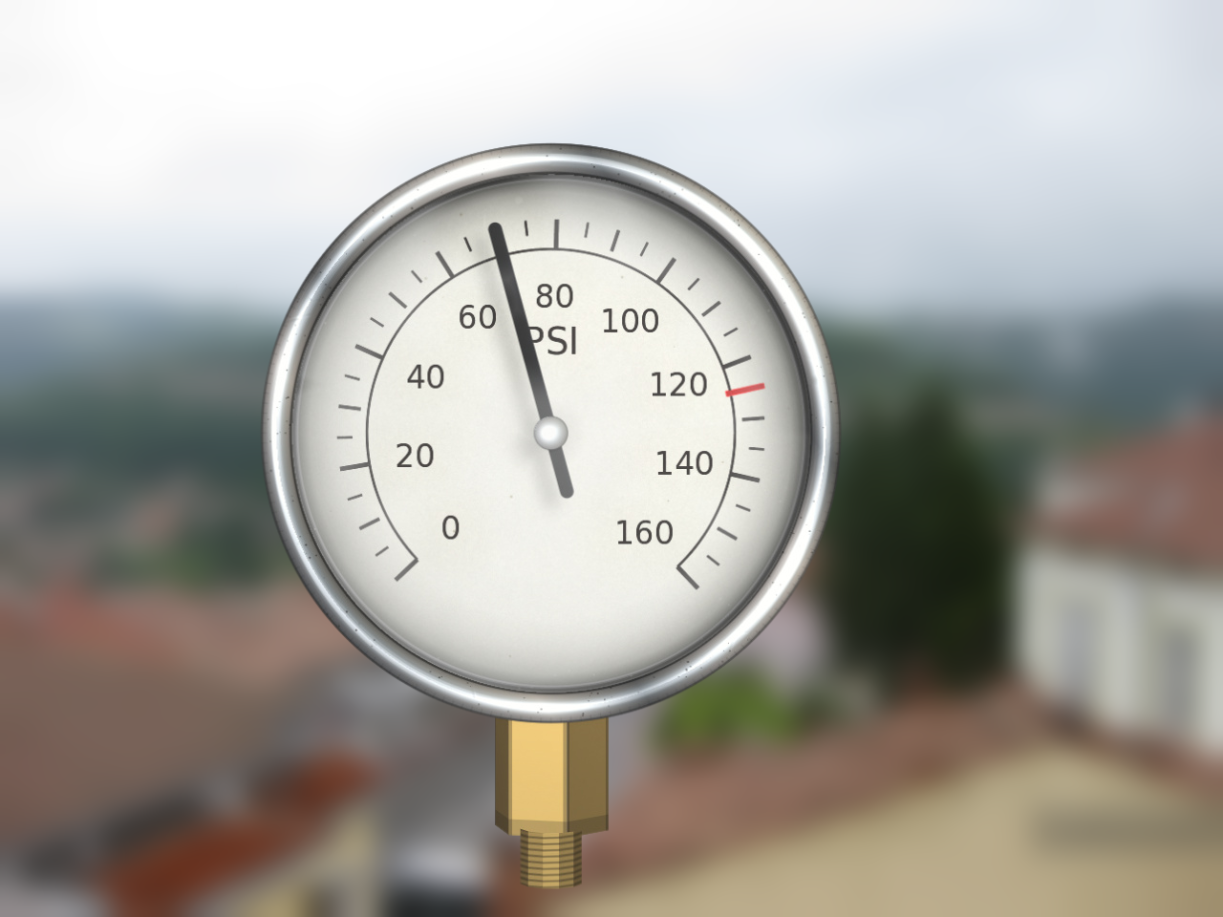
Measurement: 70 psi
